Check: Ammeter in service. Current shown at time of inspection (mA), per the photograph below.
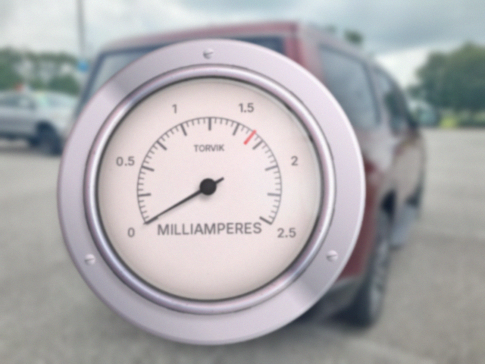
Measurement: 0 mA
